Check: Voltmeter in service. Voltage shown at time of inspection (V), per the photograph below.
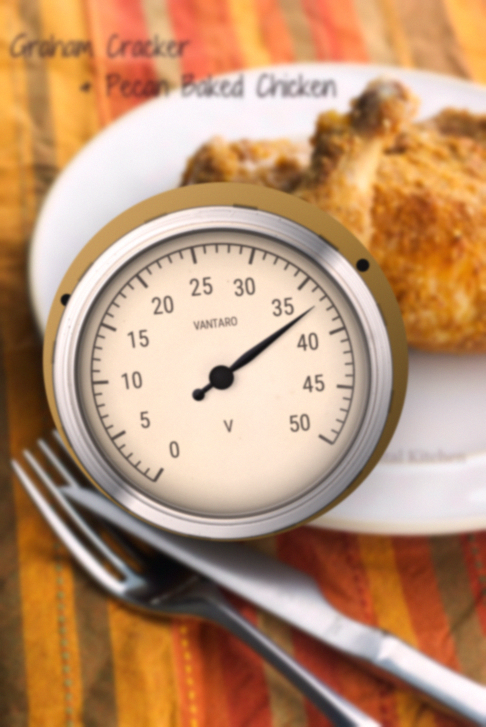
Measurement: 37 V
